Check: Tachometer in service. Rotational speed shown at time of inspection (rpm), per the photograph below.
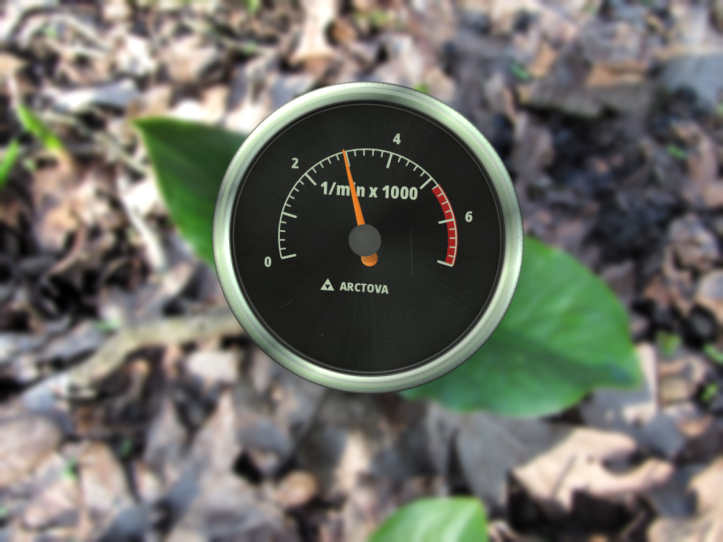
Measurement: 3000 rpm
